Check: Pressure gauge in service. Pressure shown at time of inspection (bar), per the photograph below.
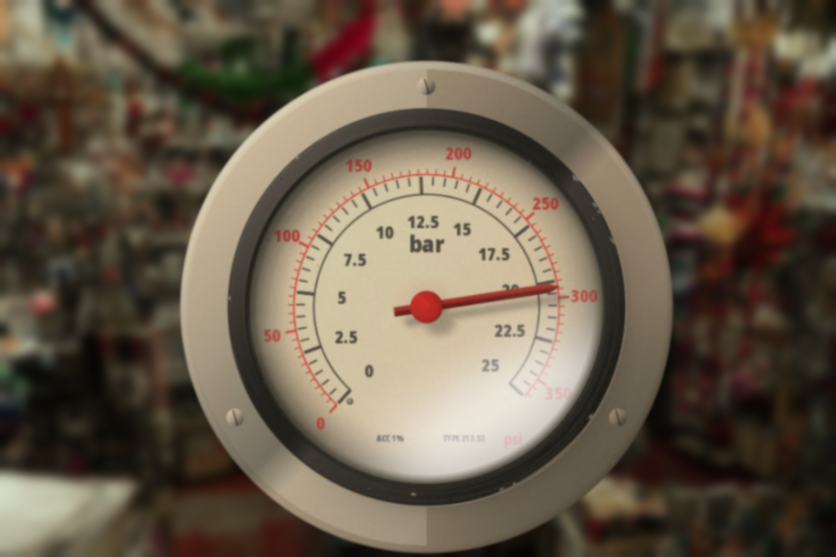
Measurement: 20.25 bar
